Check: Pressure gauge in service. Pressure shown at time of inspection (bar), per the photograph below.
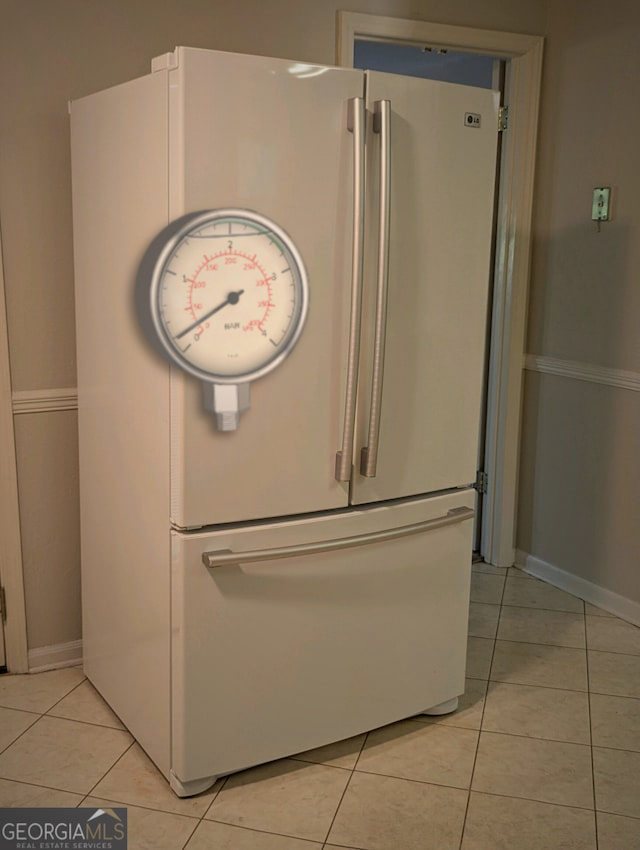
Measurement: 0.2 bar
